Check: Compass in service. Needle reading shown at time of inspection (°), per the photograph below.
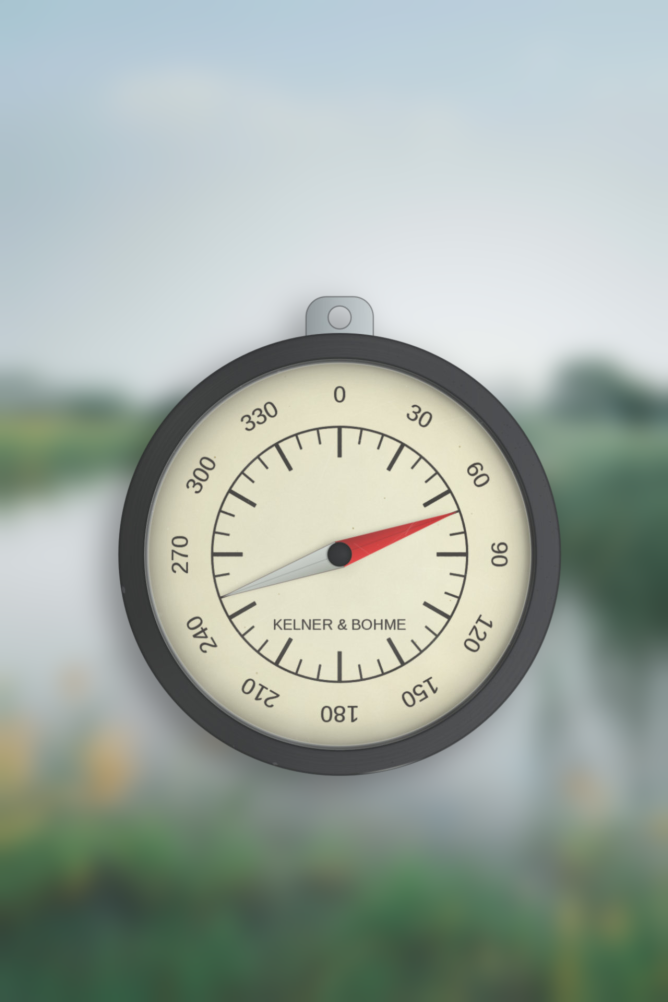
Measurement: 70 °
